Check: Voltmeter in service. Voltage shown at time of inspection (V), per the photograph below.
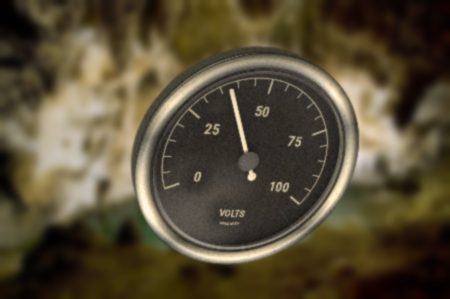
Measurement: 37.5 V
